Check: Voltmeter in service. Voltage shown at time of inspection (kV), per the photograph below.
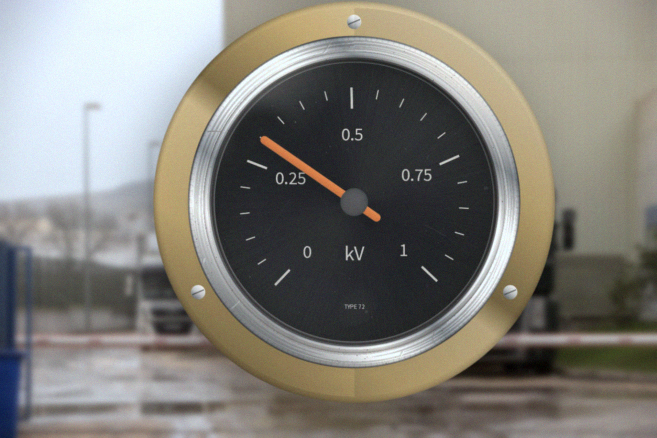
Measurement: 0.3 kV
